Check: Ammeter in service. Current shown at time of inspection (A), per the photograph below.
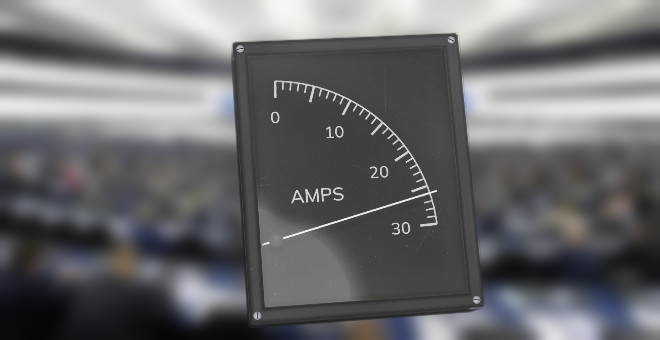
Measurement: 26 A
